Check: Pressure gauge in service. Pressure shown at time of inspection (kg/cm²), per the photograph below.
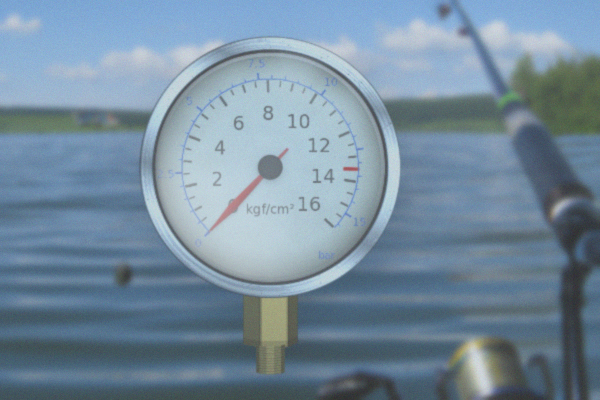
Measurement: 0 kg/cm²
